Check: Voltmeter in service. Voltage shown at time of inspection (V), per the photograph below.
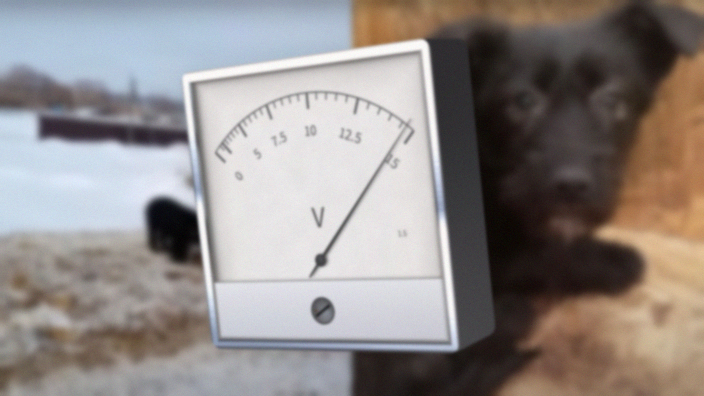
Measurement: 14.75 V
